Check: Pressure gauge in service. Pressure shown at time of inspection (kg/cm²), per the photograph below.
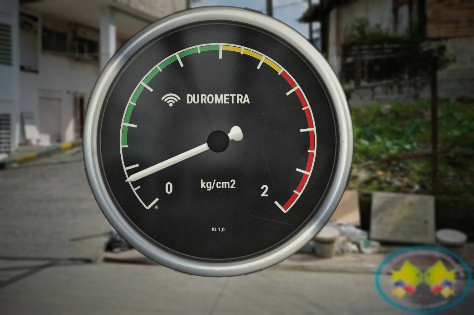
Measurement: 0.15 kg/cm²
